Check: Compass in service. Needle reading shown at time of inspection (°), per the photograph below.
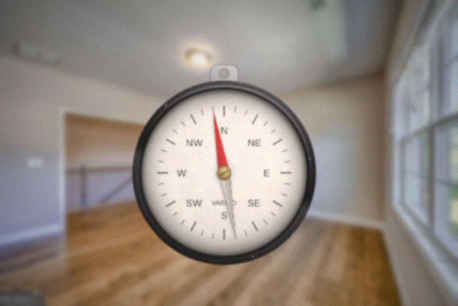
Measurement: 350 °
